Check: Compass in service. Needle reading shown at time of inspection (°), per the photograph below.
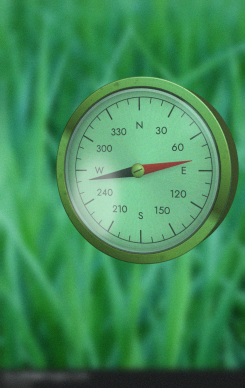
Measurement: 80 °
